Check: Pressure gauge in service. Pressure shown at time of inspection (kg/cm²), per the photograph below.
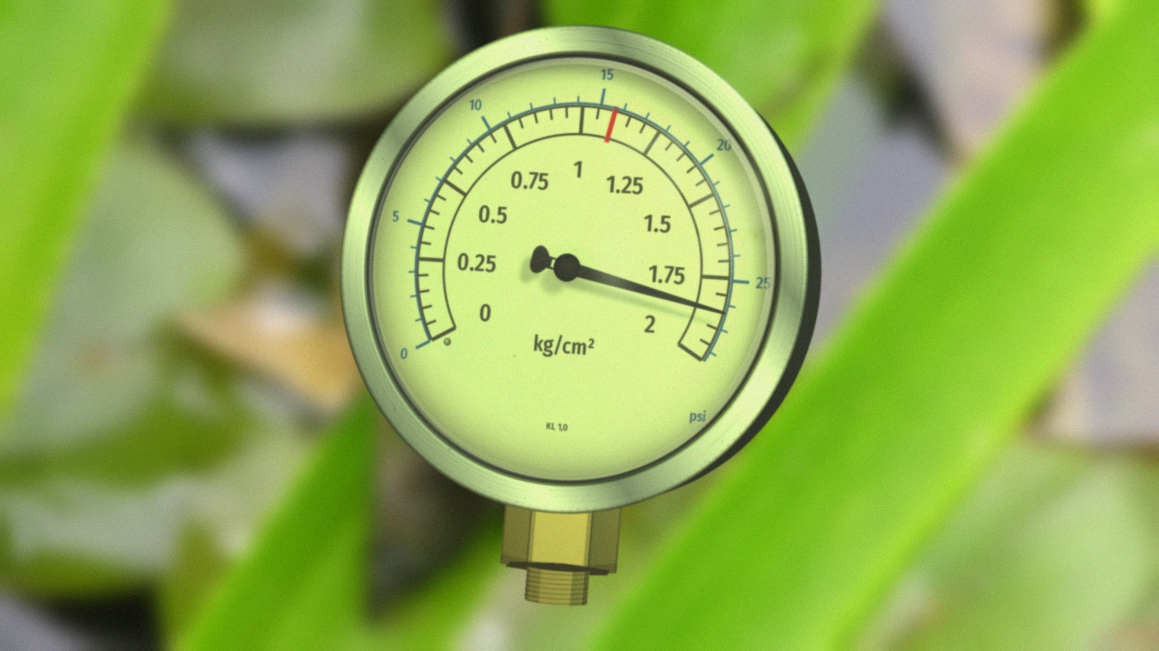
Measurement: 1.85 kg/cm²
